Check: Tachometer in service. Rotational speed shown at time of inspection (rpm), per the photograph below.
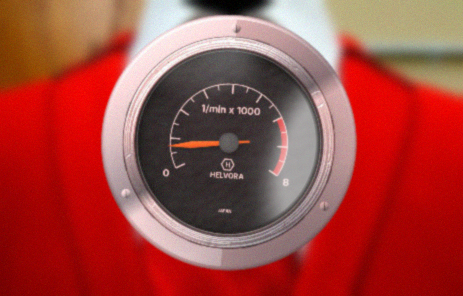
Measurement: 750 rpm
